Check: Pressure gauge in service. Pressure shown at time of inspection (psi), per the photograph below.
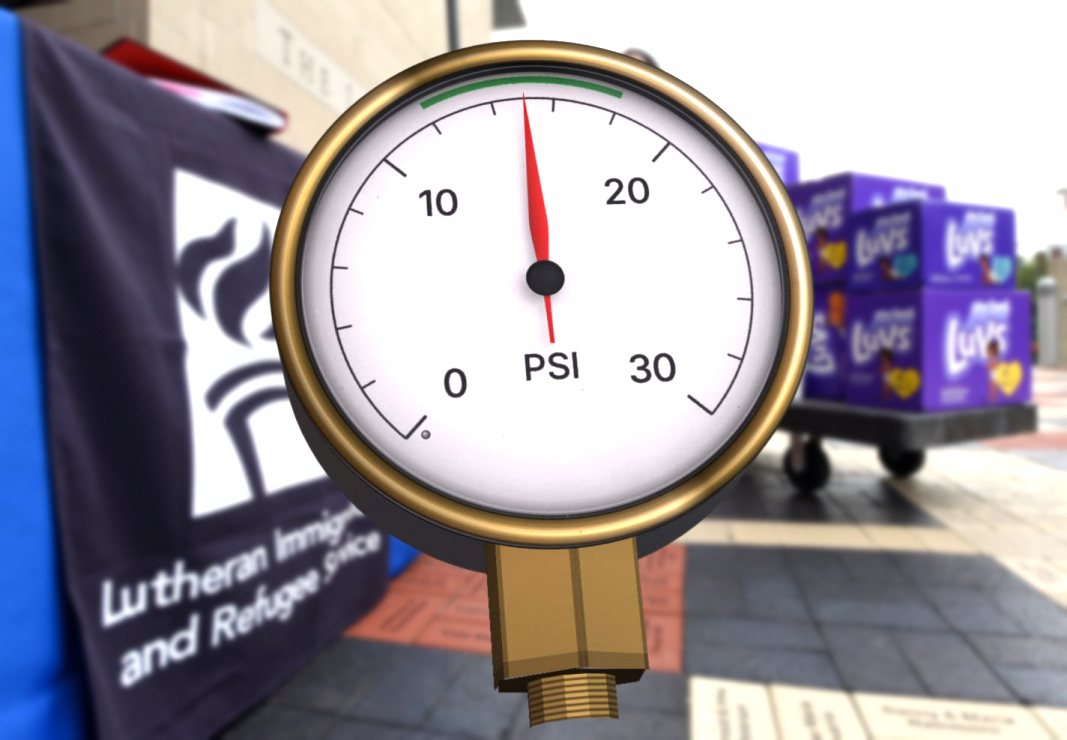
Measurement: 15 psi
